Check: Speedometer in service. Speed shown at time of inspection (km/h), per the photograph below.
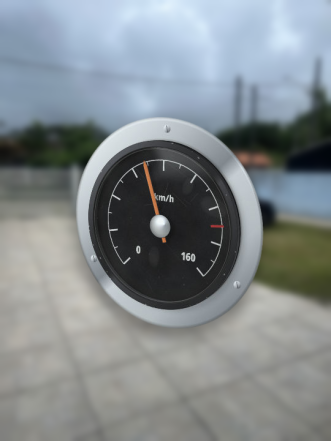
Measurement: 70 km/h
